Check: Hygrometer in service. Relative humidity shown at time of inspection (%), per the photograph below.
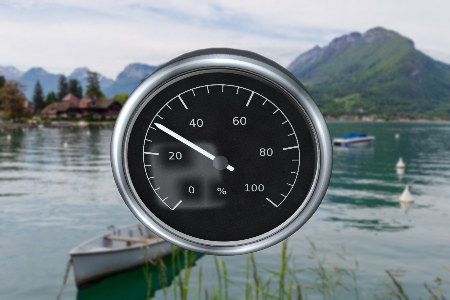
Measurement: 30 %
